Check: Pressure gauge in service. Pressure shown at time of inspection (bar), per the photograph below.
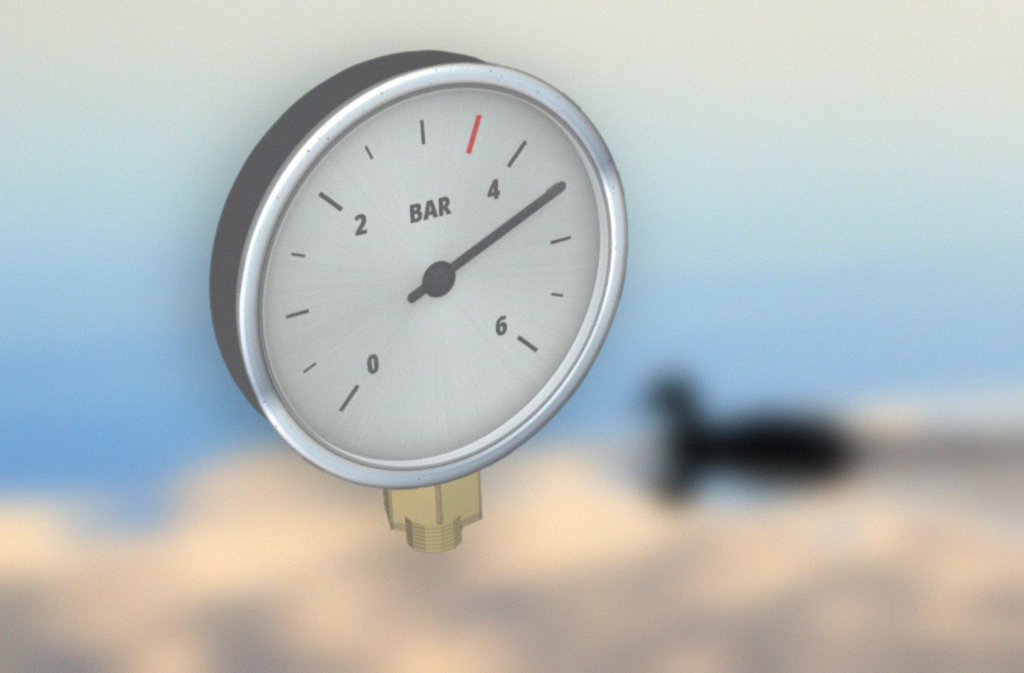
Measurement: 4.5 bar
